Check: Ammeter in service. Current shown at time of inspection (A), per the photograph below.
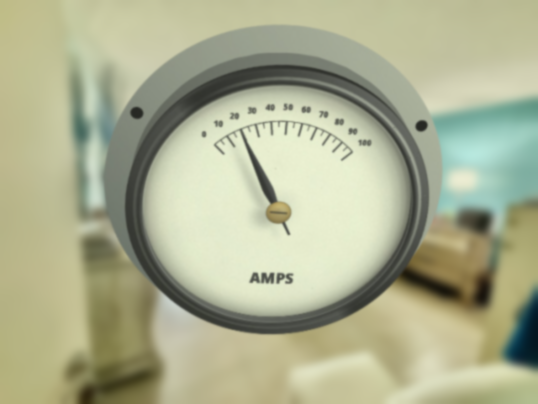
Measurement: 20 A
